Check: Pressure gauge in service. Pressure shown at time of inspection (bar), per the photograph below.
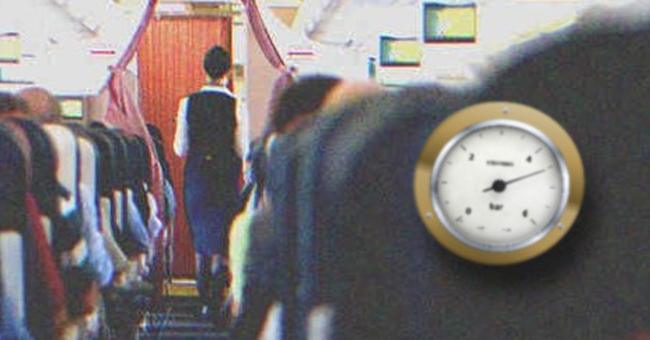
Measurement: 4.5 bar
